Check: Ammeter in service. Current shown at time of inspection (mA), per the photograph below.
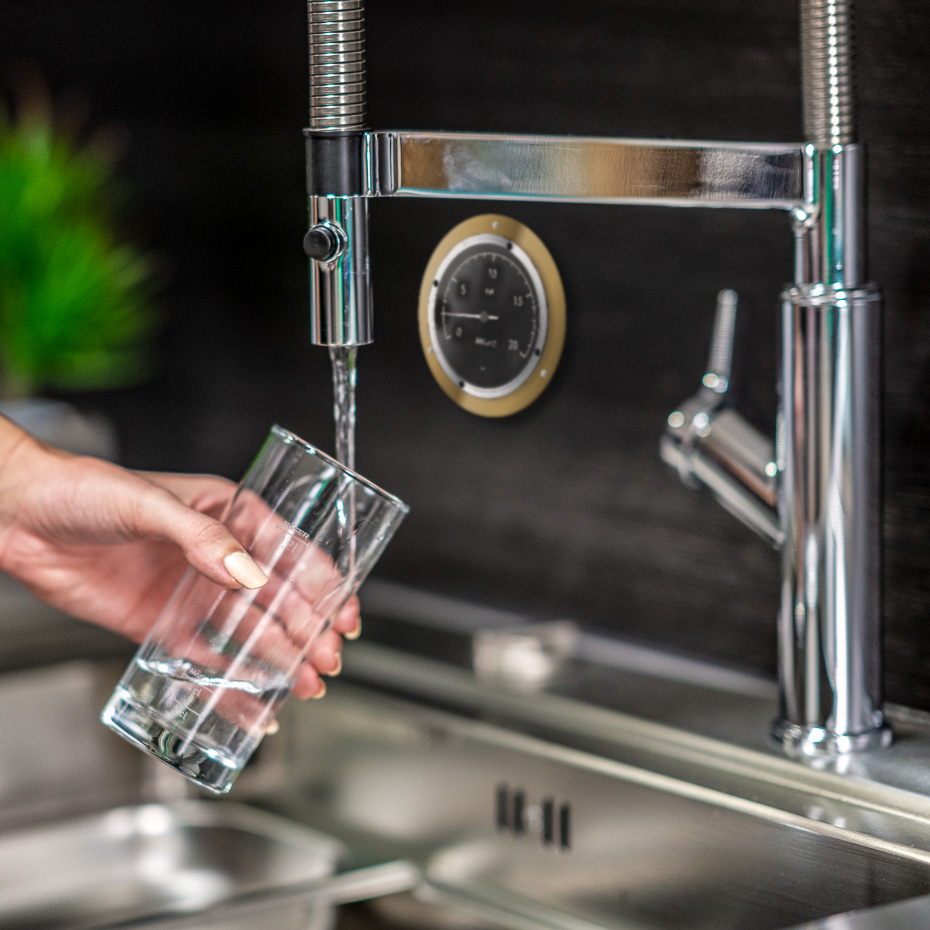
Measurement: 2 mA
